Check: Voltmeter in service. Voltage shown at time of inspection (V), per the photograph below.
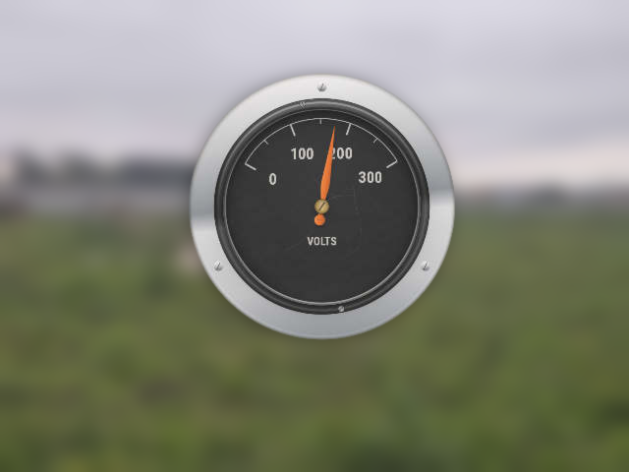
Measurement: 175 V
